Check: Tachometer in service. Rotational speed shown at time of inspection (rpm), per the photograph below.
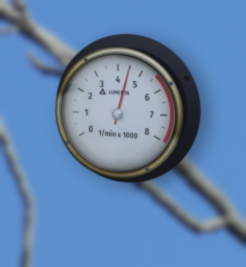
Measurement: 4500 rpm
